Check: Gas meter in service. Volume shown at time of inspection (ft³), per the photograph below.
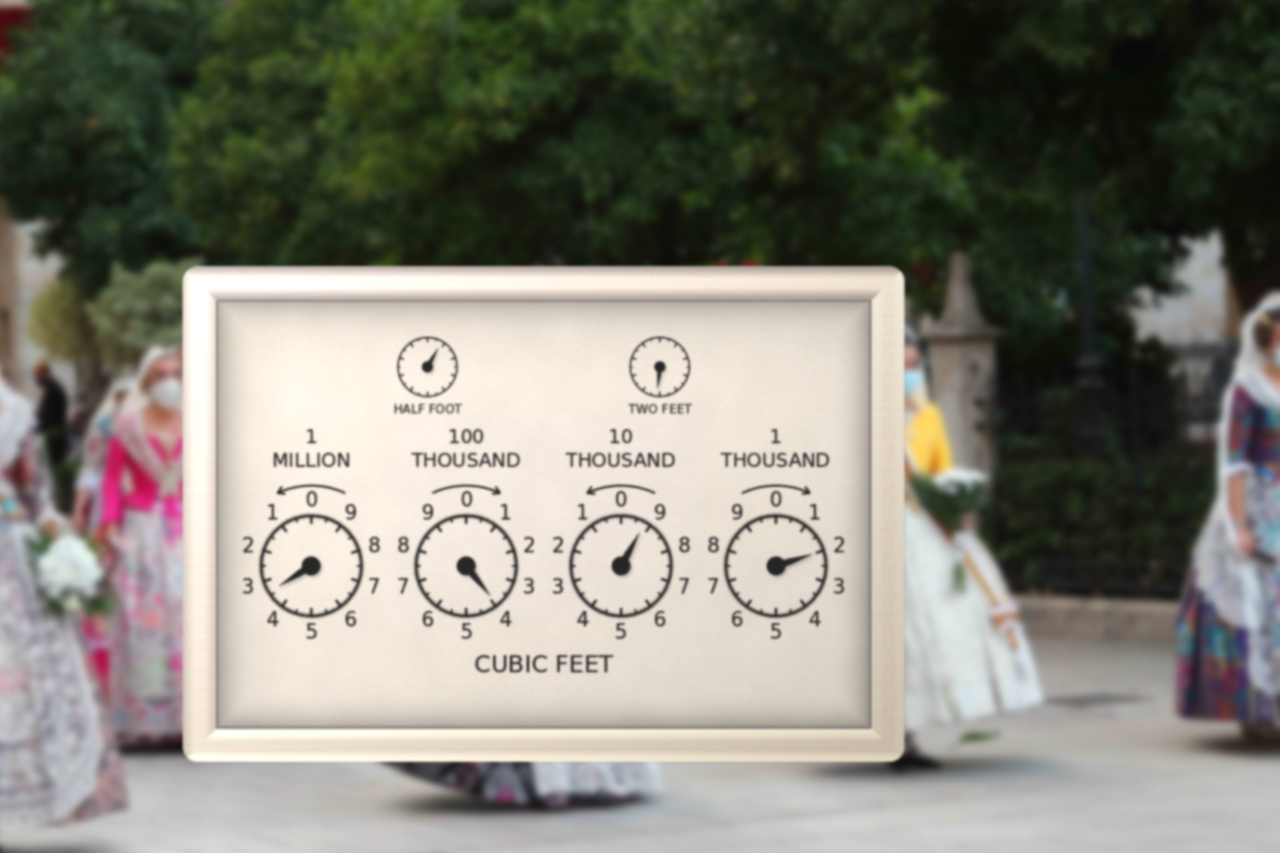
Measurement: 339200 ft³
